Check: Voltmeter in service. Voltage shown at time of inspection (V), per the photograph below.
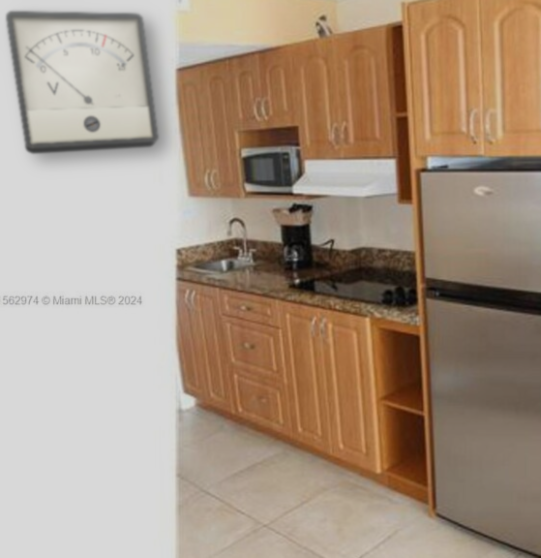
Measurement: 1 V
